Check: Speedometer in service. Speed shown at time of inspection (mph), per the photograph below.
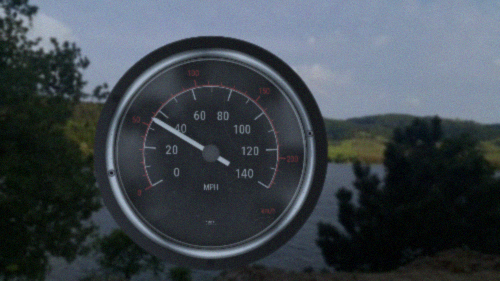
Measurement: 35 mph
